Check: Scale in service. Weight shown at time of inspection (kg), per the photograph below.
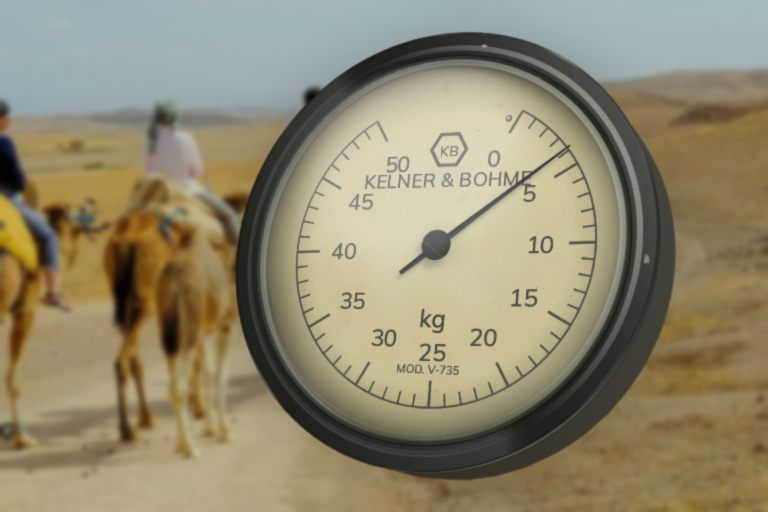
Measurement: 4 kg
